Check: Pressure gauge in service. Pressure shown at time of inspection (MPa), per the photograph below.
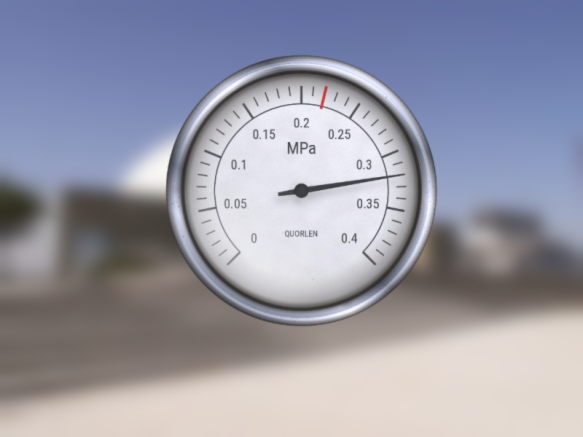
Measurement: 0.32 MPa
